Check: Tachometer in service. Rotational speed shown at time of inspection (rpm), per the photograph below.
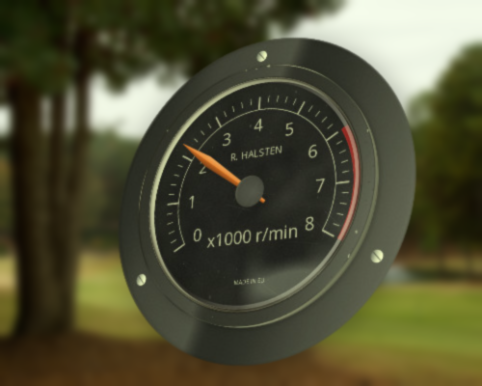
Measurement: 2200 rpm
